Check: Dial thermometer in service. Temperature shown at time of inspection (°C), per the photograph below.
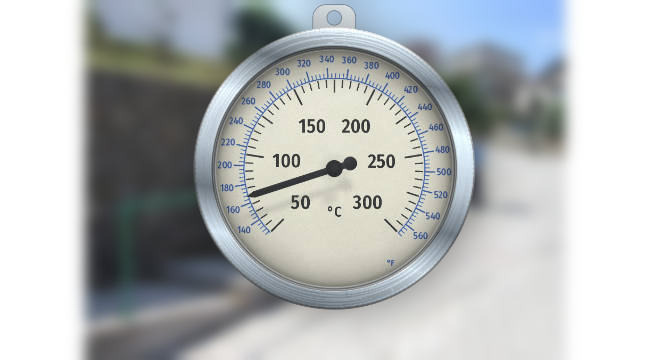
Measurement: 75 °C
